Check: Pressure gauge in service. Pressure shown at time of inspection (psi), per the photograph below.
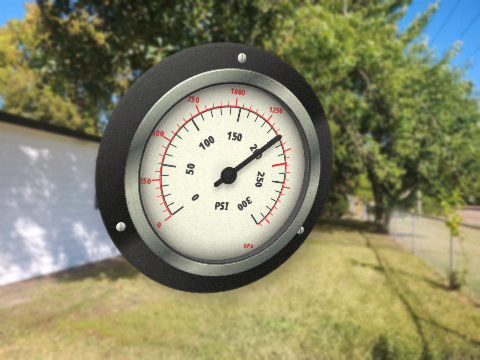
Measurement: 200 psi
